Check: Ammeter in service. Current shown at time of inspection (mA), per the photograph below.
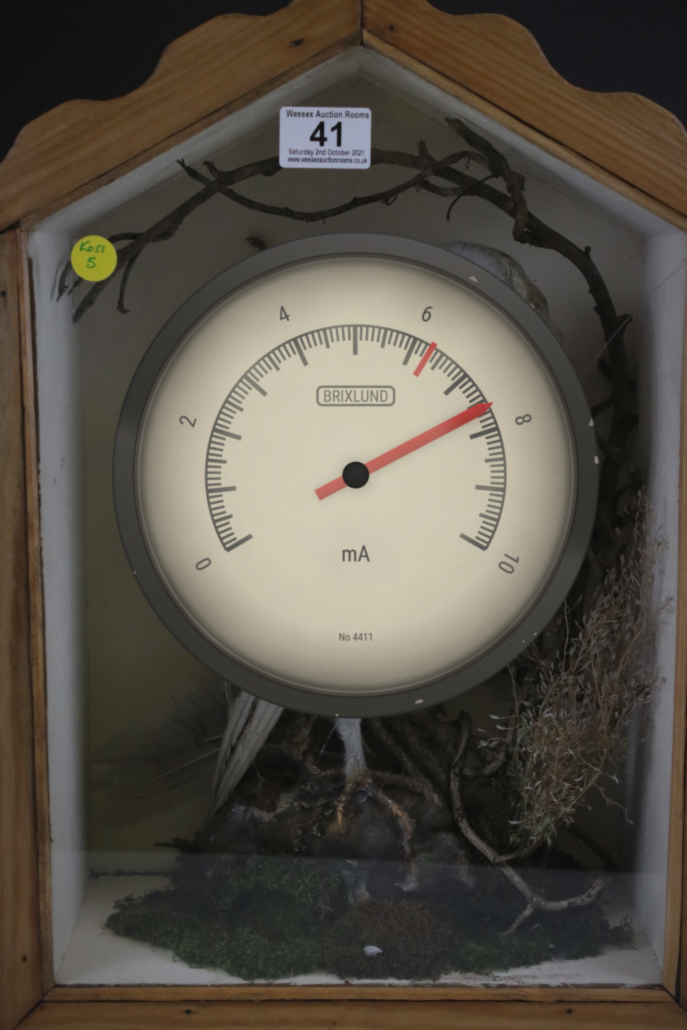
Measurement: 7.6 mA
